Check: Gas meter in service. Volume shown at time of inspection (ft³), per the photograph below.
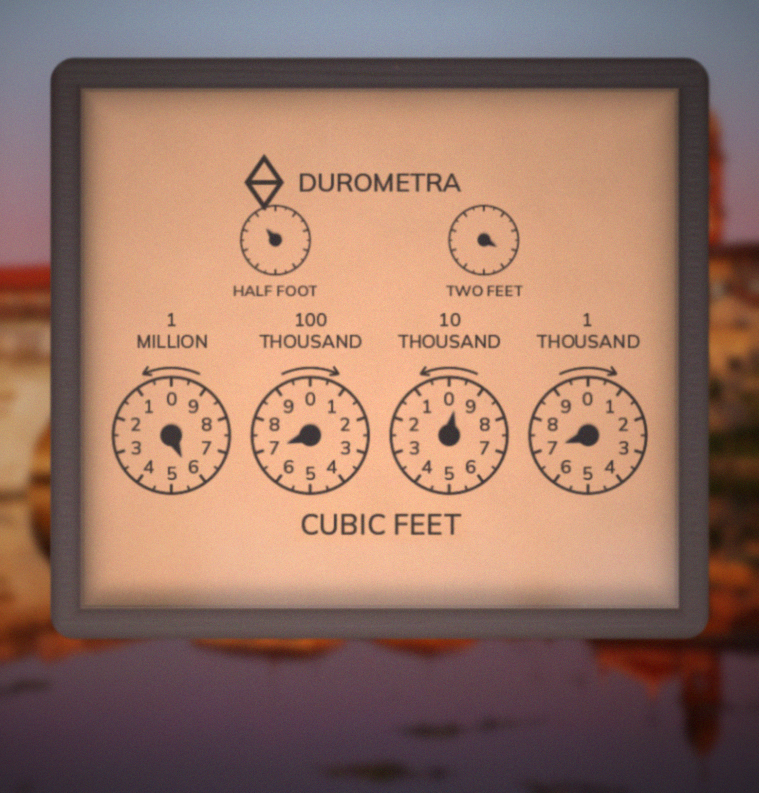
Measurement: 569700 ft³
